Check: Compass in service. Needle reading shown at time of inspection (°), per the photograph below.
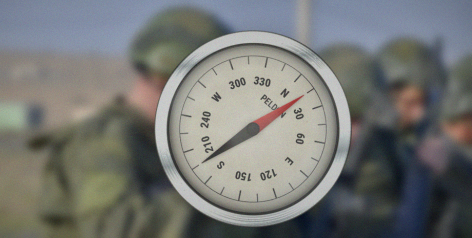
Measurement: 15 °
